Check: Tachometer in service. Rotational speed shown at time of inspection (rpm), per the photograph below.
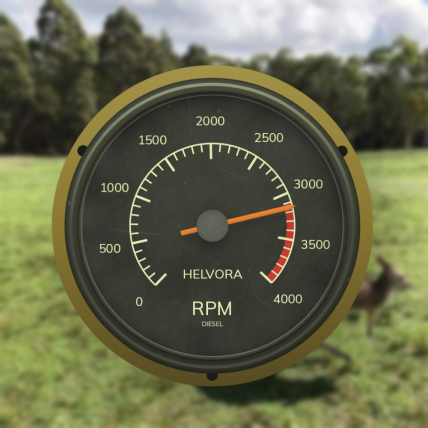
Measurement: 3150 rpm
